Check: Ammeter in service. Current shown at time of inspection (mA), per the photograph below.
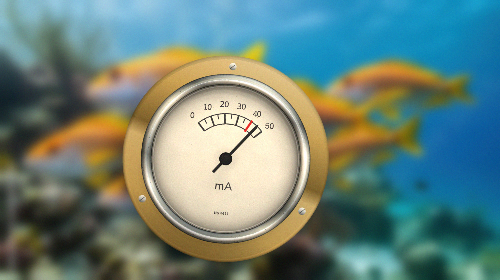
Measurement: 45 mA
